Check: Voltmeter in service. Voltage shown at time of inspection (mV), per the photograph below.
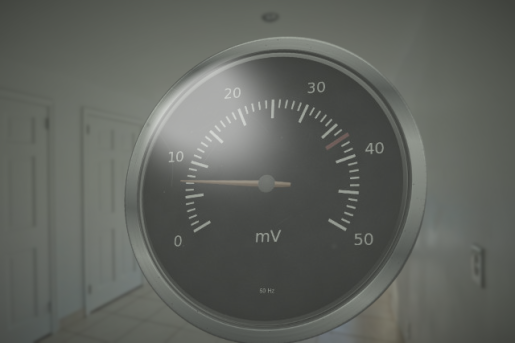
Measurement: 7 mV
